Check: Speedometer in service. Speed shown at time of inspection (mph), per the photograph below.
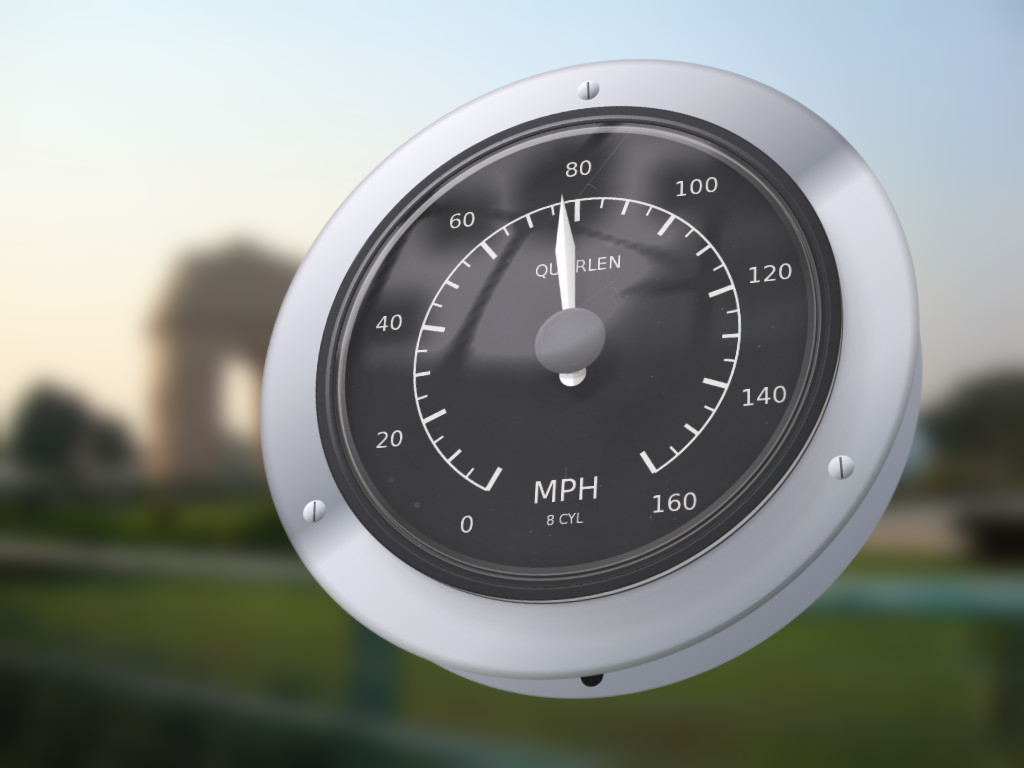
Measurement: 77.5 mph
